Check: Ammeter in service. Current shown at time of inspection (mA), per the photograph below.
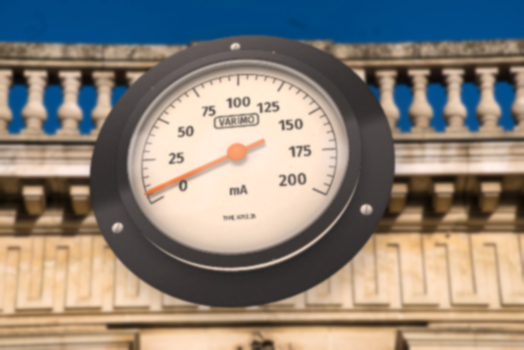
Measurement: 5 mA
